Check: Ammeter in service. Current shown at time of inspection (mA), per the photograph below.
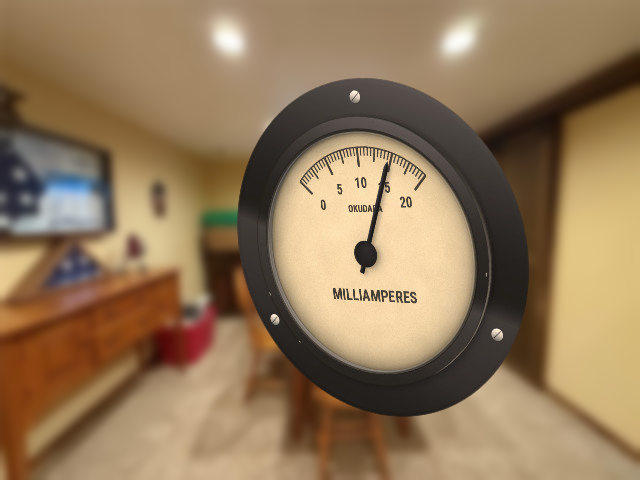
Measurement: 15 mA
